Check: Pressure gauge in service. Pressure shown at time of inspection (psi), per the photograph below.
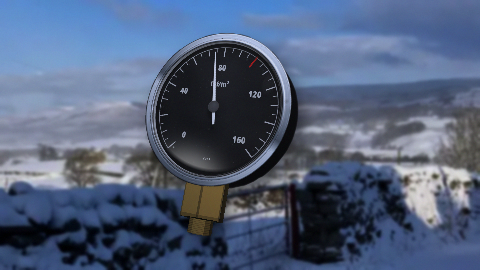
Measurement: 75 psi
